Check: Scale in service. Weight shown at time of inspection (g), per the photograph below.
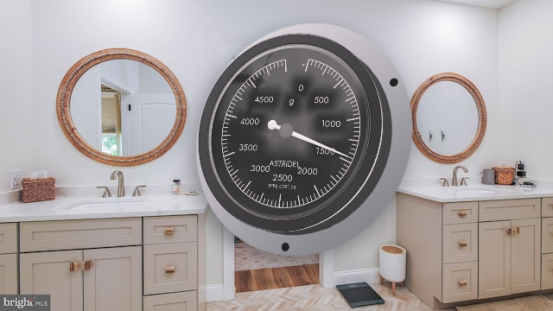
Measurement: 1450 g
